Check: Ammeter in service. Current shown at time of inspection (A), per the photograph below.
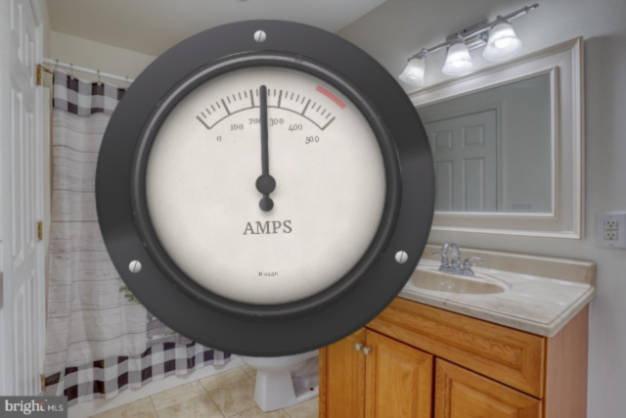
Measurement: 240 A
